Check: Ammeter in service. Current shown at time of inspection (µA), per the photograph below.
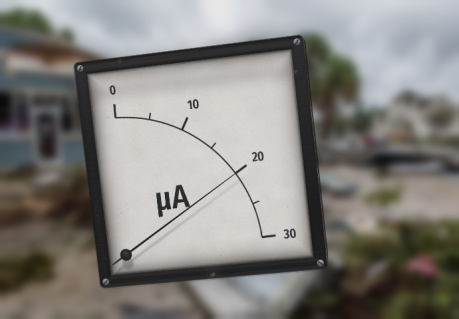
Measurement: 20 µA
